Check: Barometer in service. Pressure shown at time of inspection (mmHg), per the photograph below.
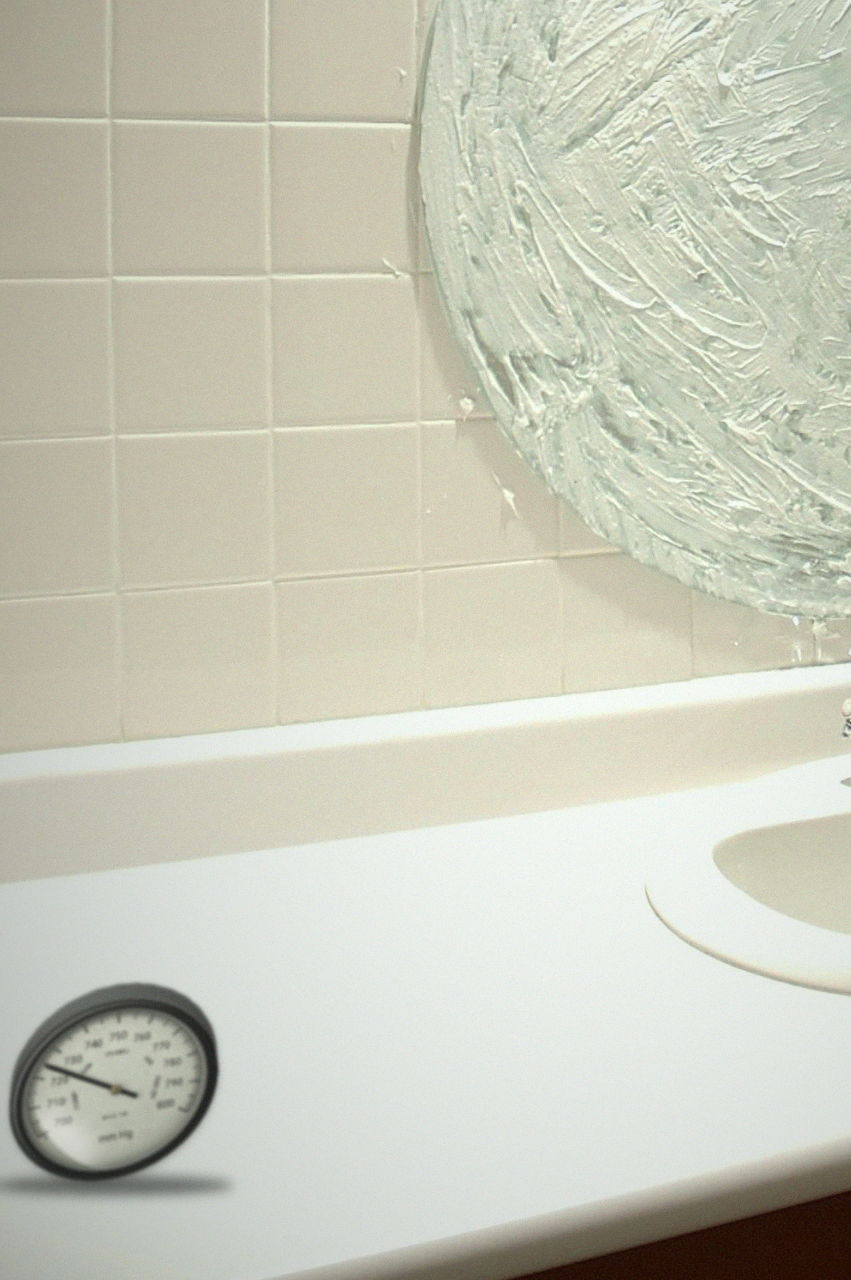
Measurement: 725 mmHg
